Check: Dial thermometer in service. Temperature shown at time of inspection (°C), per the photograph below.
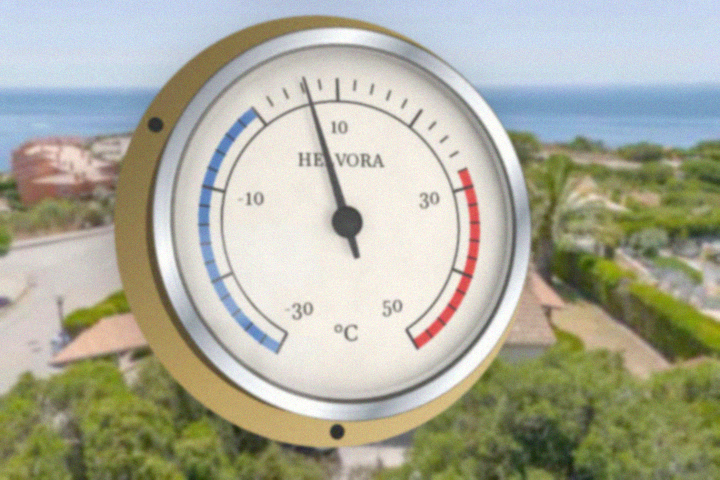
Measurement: 6 °C
